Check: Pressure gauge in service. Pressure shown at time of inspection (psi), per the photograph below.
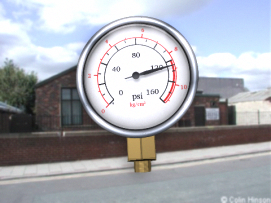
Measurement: 125 psi
